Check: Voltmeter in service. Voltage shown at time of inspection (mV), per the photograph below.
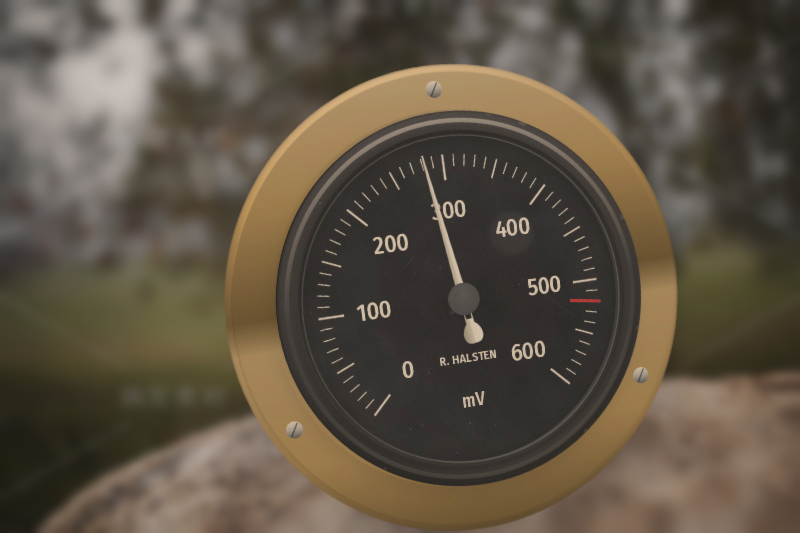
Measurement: 280 mV
